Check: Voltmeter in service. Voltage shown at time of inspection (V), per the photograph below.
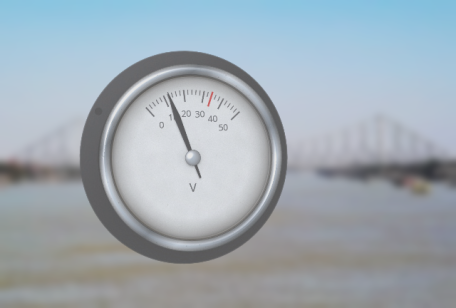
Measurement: 12 V
